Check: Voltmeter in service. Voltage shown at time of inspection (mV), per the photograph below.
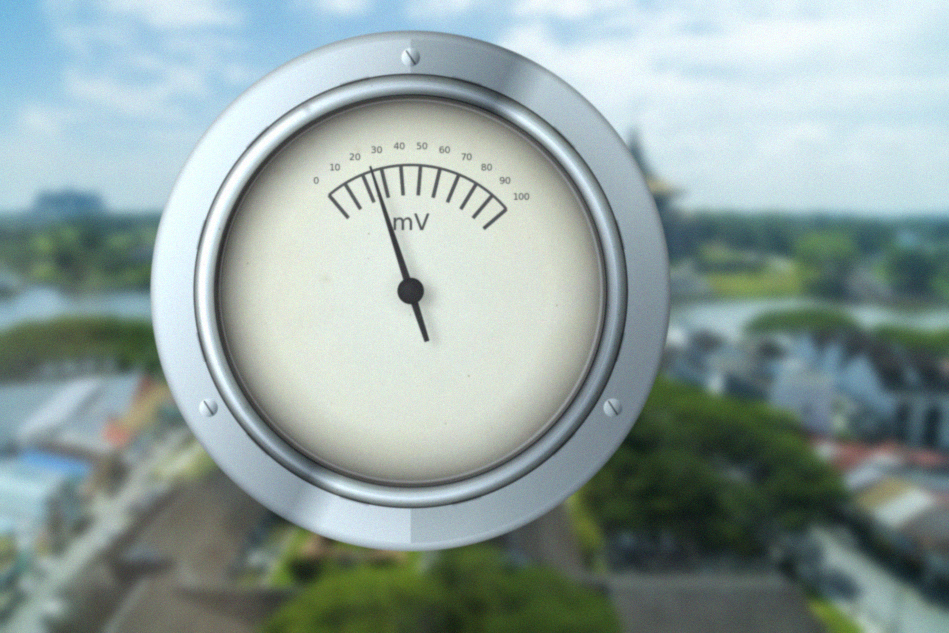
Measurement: 25 mV
